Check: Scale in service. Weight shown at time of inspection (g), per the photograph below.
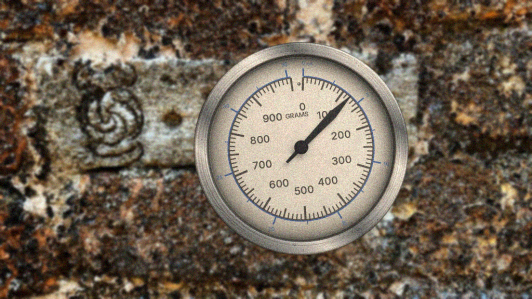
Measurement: 120 g
